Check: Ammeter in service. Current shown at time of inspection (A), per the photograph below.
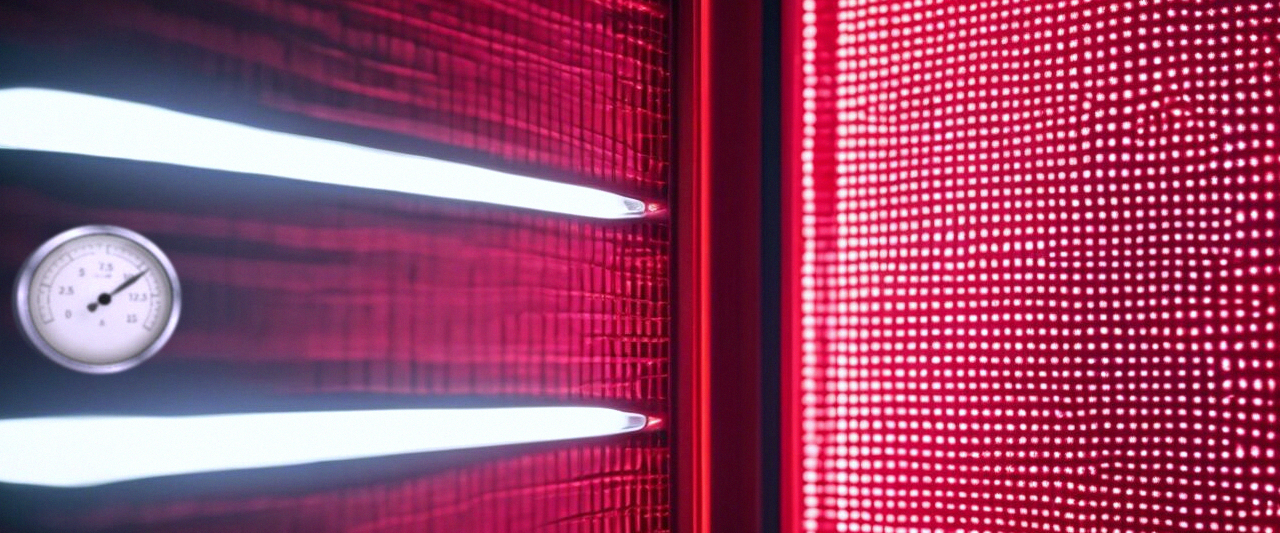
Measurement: 10.5 A
